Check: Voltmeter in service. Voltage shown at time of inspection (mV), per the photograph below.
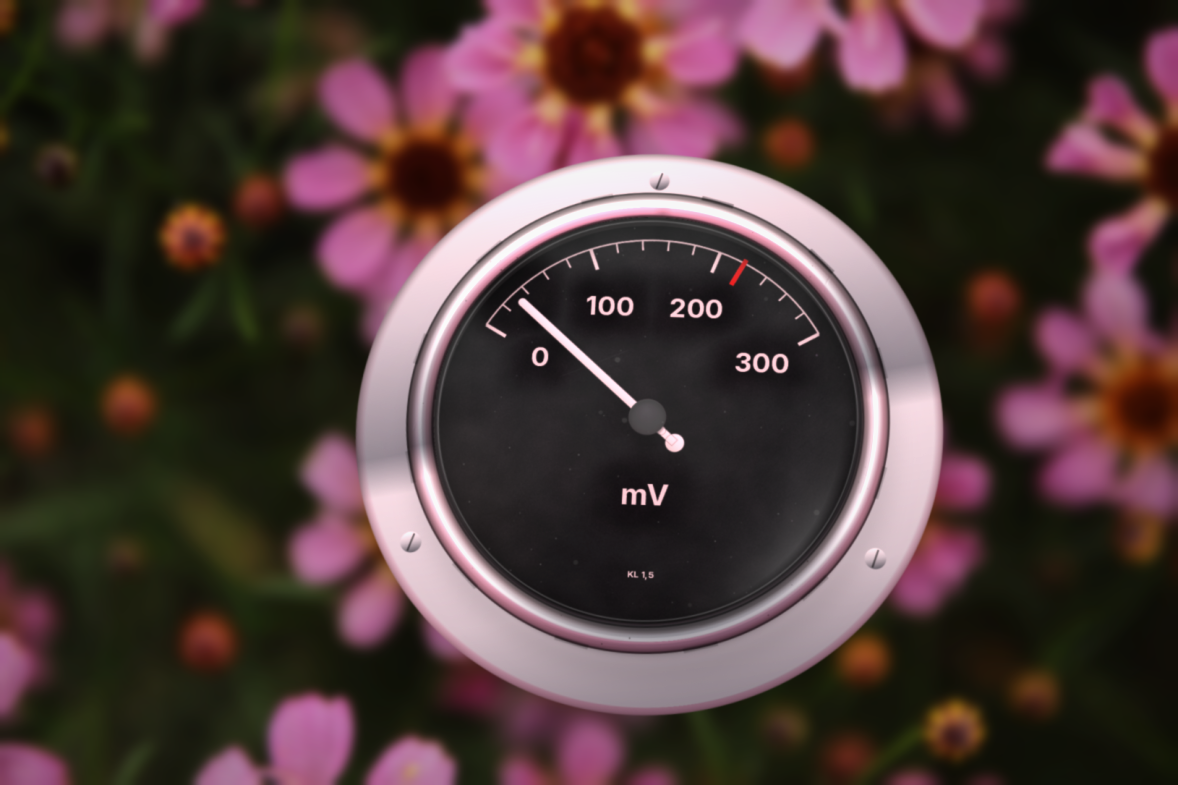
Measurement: 30 mV
